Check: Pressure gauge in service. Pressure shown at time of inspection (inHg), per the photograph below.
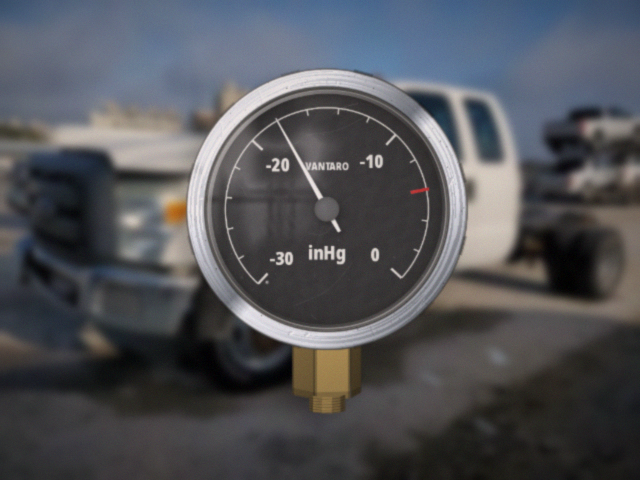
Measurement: -18 inHg
